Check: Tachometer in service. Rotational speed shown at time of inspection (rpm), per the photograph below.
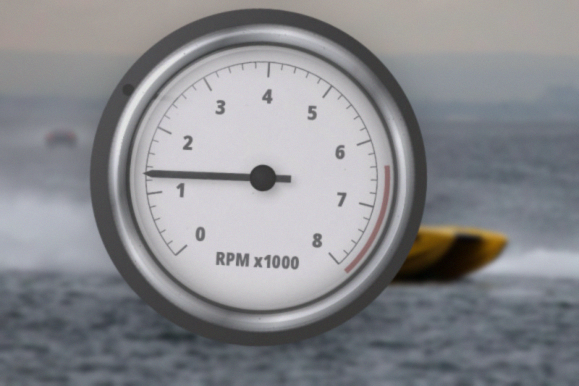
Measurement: 1300 rpm
